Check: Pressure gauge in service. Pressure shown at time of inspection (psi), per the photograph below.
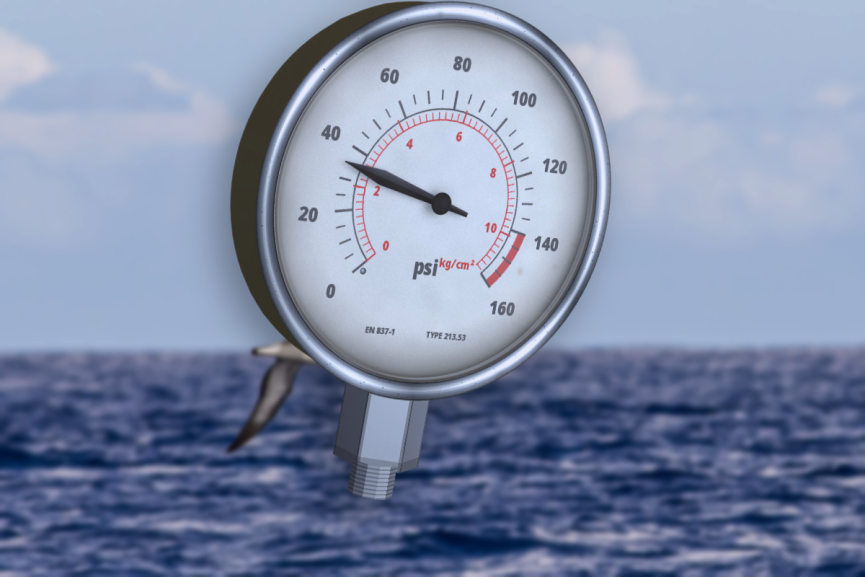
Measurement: 35 psi
